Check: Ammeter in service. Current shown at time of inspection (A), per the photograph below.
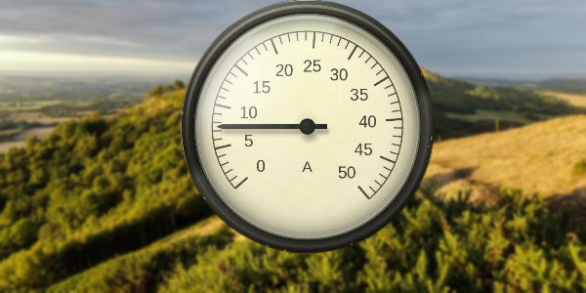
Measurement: 7.5 A
